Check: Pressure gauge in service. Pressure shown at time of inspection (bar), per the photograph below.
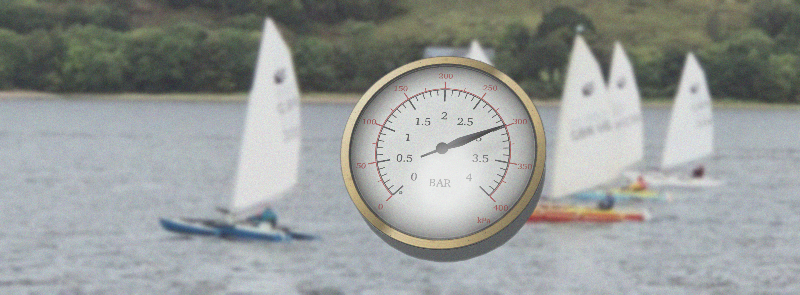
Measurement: 3 bar
